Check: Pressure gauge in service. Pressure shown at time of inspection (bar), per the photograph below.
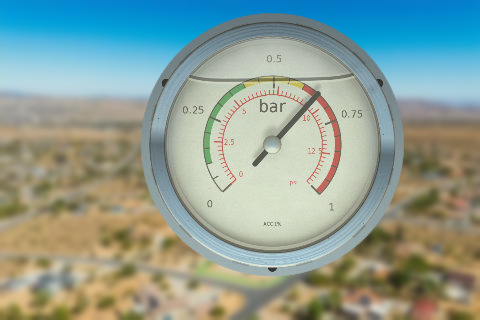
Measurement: 0.65 bar
